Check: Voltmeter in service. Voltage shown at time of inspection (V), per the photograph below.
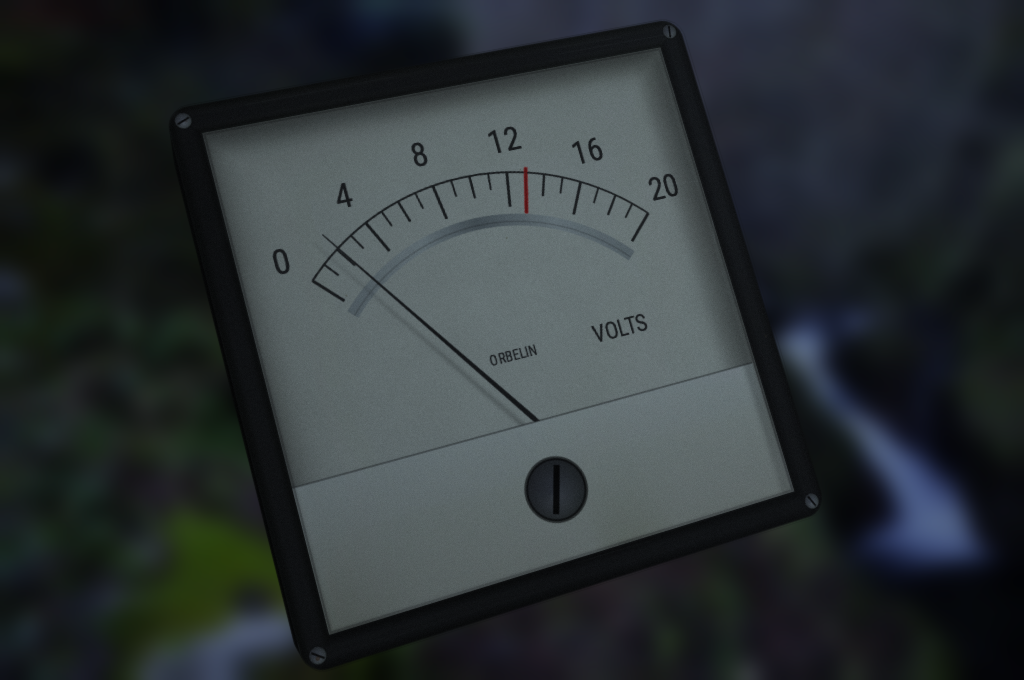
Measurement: 2 V
